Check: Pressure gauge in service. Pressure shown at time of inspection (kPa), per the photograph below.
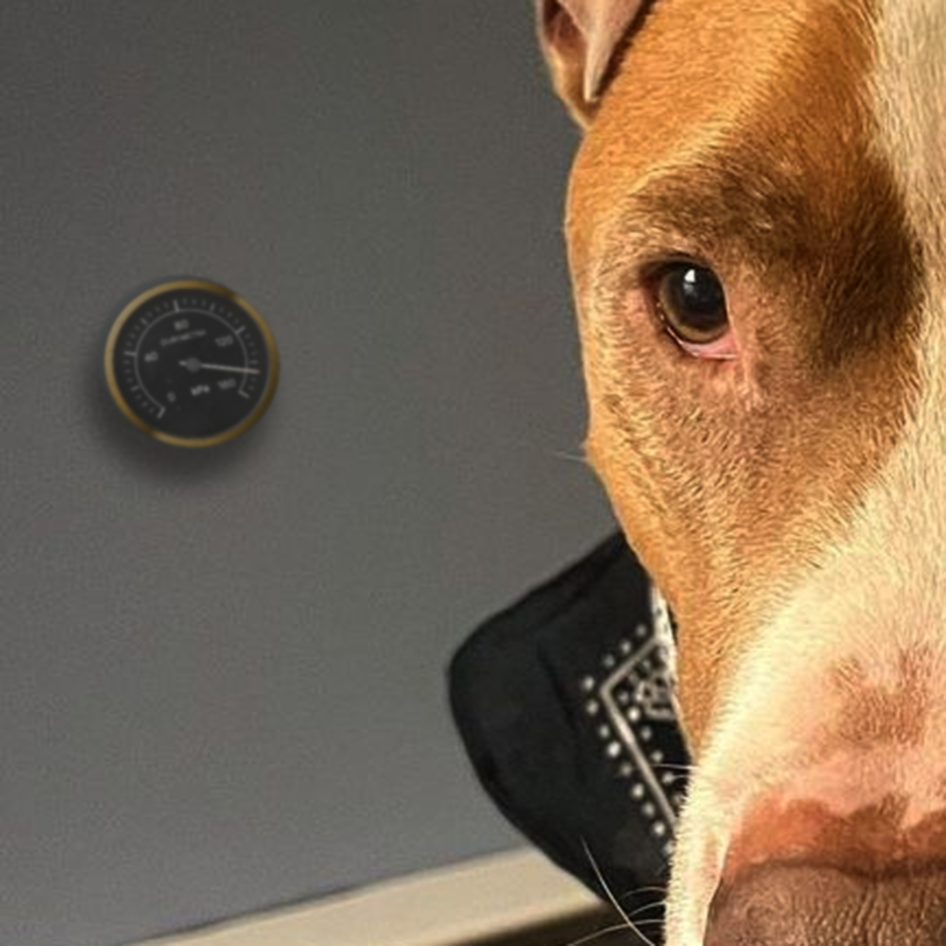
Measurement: 145 kPa
